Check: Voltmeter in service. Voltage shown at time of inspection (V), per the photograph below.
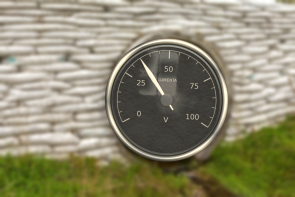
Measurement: 35 V
